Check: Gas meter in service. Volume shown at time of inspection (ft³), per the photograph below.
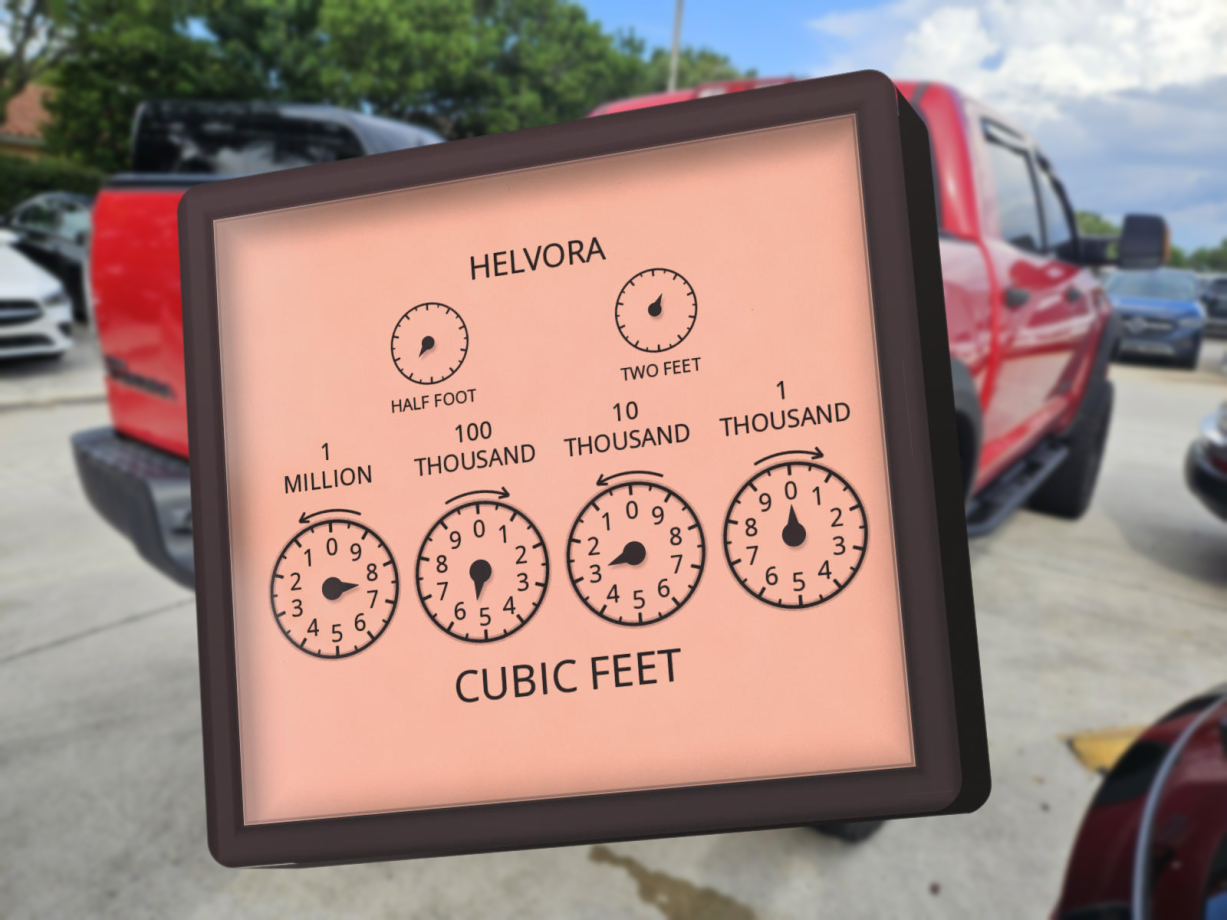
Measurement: 753000 ft³
